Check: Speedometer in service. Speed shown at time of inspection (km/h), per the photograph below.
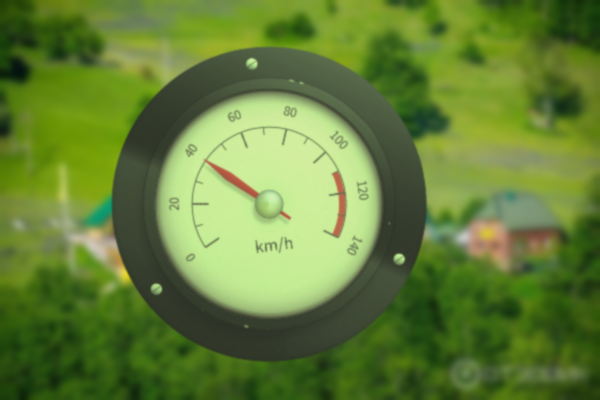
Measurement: 40 km/h
